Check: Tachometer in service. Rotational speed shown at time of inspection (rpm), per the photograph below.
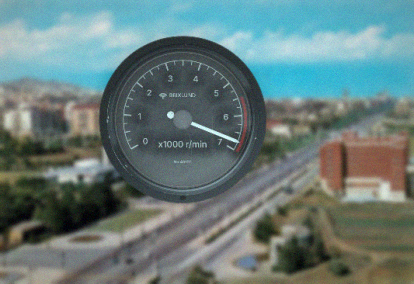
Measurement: 6750 rpm
